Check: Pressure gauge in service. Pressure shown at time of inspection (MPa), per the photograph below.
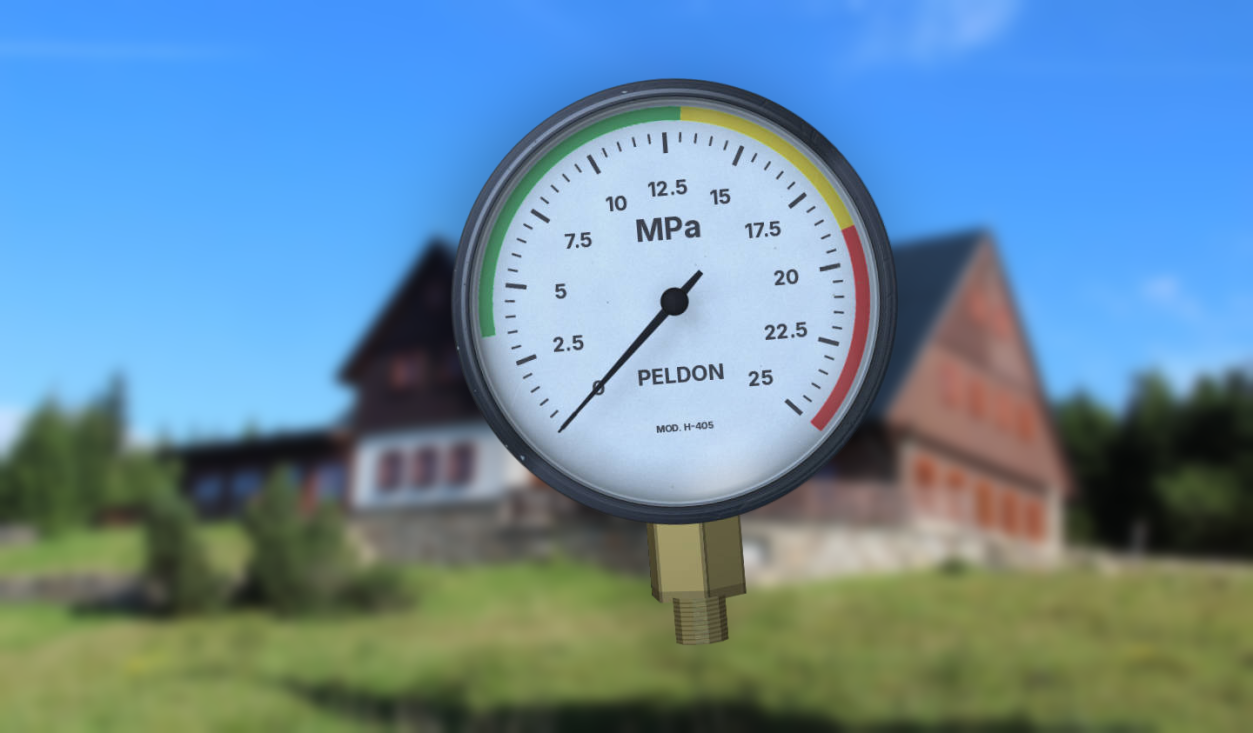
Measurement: 0 MPa
